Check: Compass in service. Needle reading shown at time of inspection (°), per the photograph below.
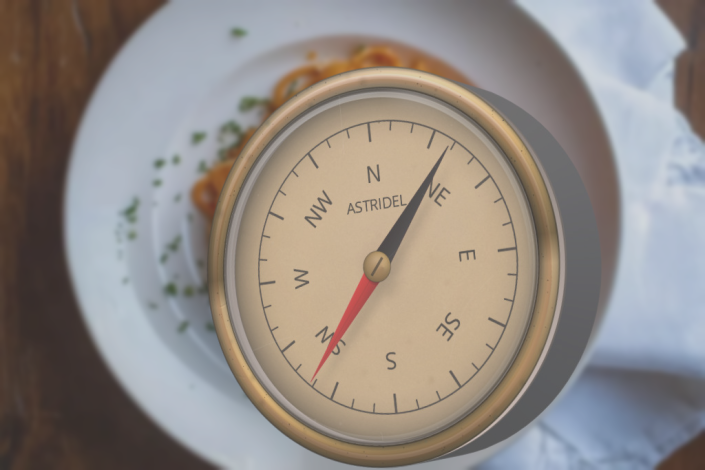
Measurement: 220 °
